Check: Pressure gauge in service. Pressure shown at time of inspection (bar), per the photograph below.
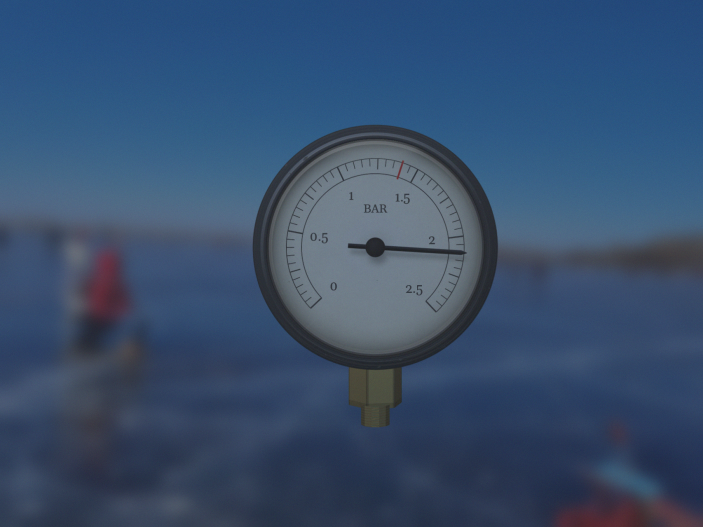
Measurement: 2.1 bar
